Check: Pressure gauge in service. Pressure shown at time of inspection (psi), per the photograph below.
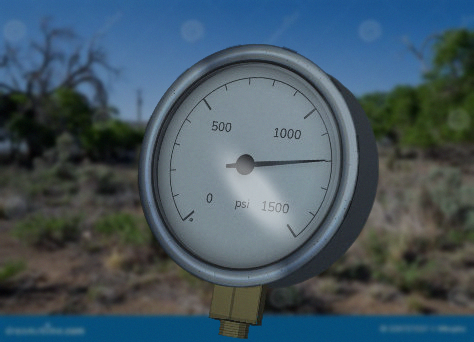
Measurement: 1200 psi
